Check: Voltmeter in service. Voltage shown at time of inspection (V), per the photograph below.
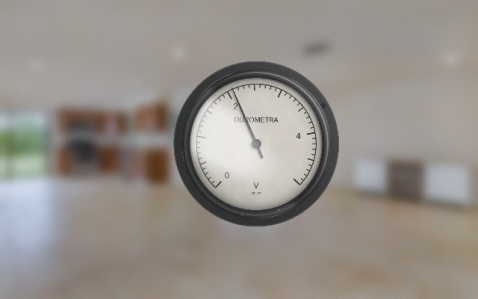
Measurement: 2.1 V
